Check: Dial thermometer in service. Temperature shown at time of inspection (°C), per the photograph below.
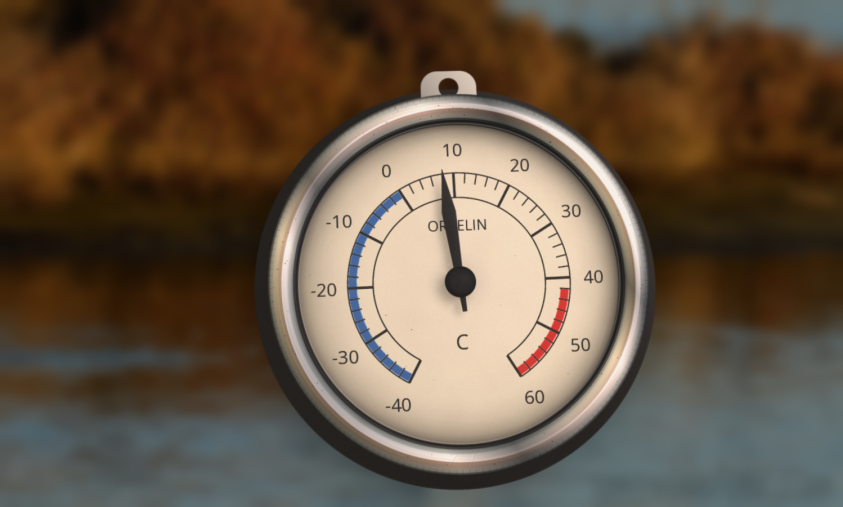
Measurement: 8 °C
